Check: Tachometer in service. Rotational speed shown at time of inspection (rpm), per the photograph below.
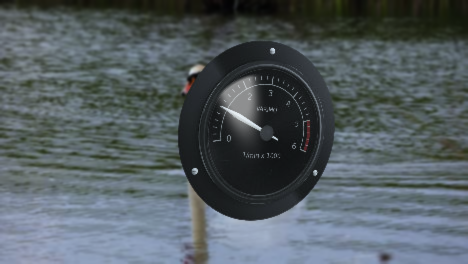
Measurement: 1000 rpm
